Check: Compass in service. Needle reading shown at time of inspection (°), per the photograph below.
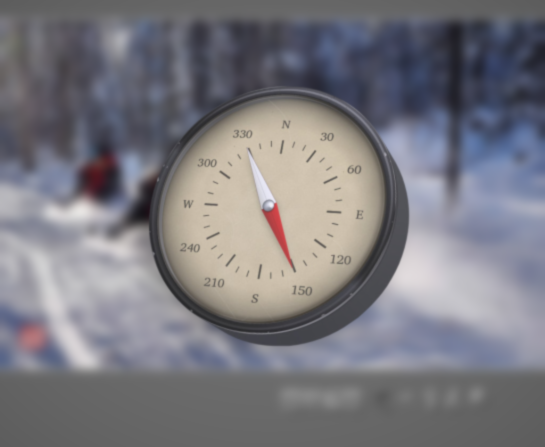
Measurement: 150 °
